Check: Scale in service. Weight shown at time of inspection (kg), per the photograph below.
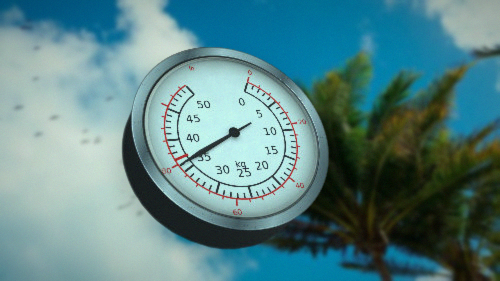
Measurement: 36 kg
